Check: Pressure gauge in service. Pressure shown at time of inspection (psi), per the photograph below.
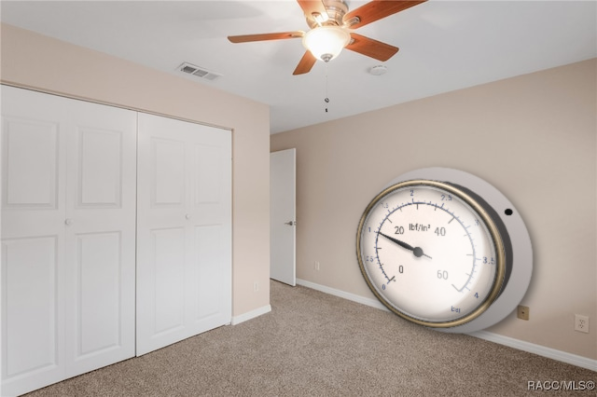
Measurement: 15 psi
